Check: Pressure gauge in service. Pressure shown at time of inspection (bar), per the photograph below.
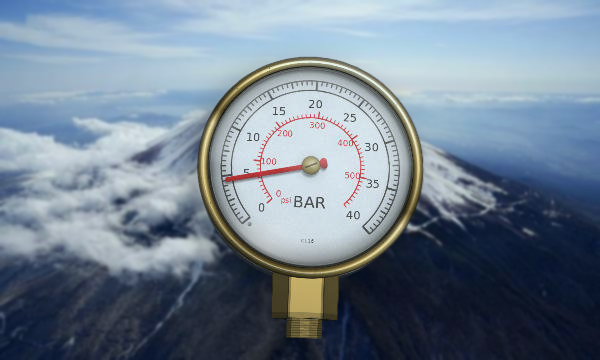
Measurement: 4.5 bar
